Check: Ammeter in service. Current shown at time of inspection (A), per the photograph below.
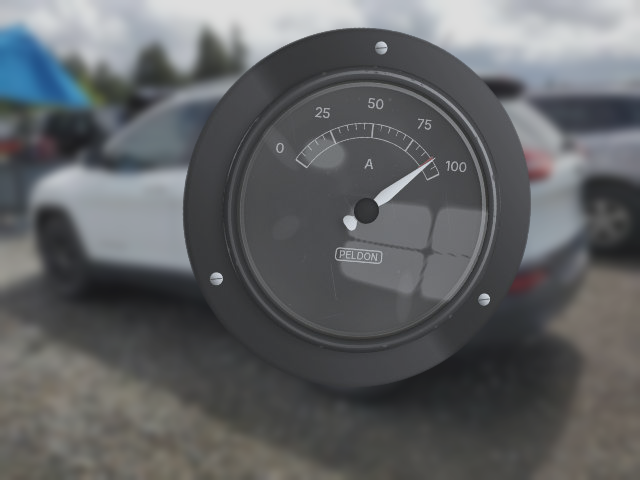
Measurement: 90 A
